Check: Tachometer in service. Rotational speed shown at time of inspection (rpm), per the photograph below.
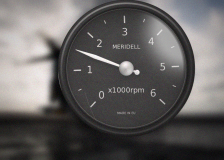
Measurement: 1500 rpm
